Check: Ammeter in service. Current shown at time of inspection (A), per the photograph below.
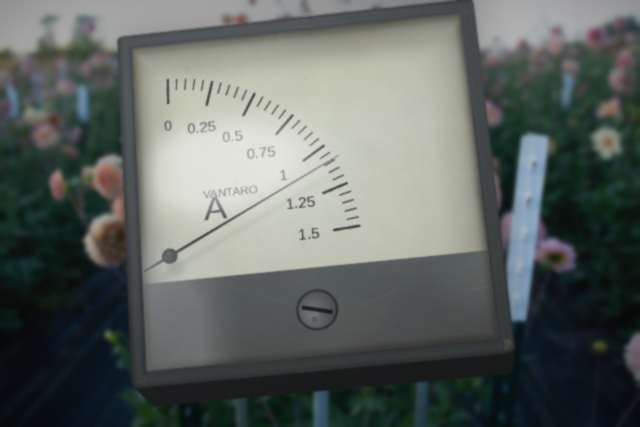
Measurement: 1.1 A
